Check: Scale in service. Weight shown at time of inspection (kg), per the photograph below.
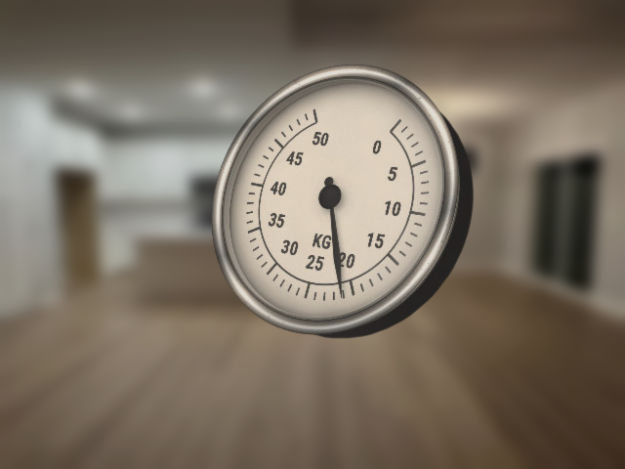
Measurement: 21 kg
